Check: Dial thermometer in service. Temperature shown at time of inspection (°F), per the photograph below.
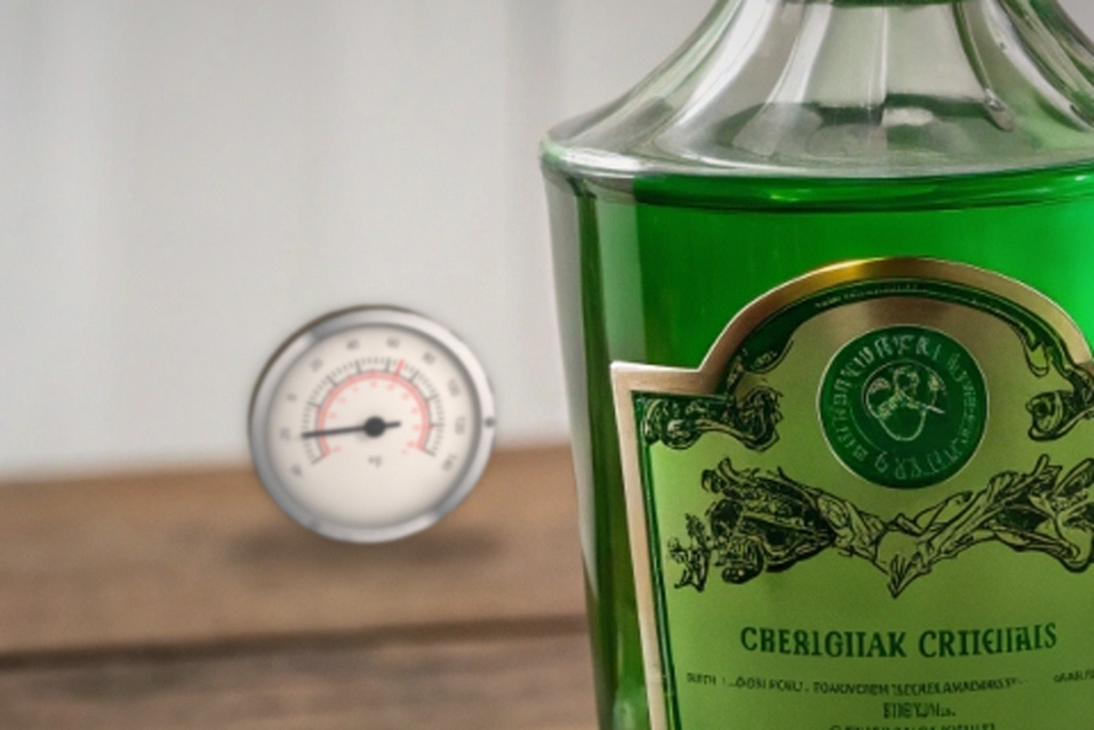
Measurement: -20 °F
